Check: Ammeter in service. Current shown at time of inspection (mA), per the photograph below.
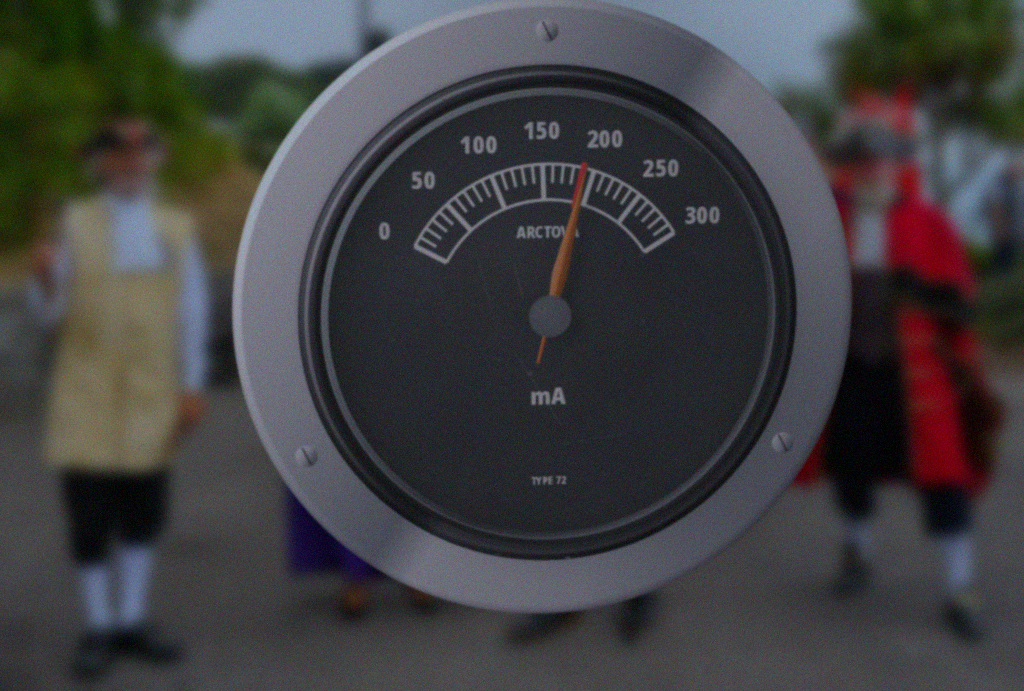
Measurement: 190 mA
